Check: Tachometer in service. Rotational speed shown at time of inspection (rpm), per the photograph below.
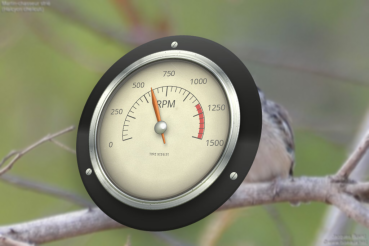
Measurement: 600 rpm
